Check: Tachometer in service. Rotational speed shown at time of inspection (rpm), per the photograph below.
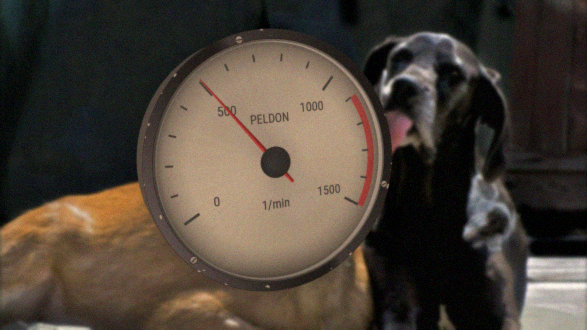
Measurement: 500 rpm
